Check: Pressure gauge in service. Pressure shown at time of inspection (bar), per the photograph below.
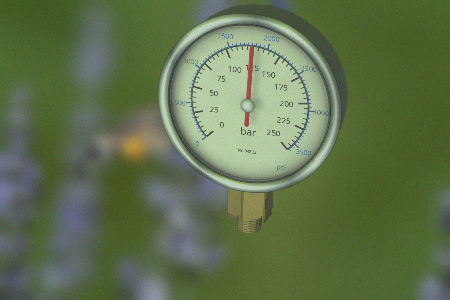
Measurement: 125 bar
